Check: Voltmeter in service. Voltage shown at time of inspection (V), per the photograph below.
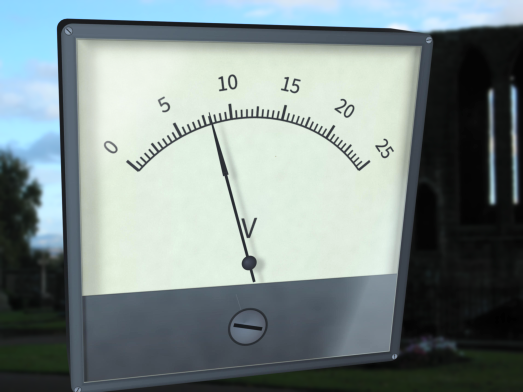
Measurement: 8 V
